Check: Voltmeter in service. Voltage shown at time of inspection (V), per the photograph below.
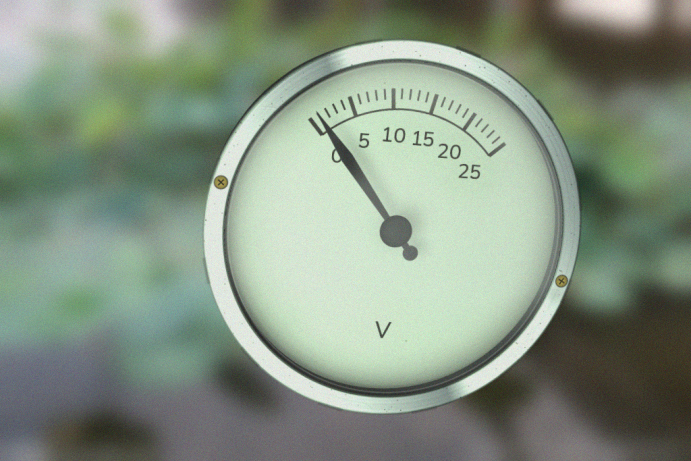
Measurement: 1 V
